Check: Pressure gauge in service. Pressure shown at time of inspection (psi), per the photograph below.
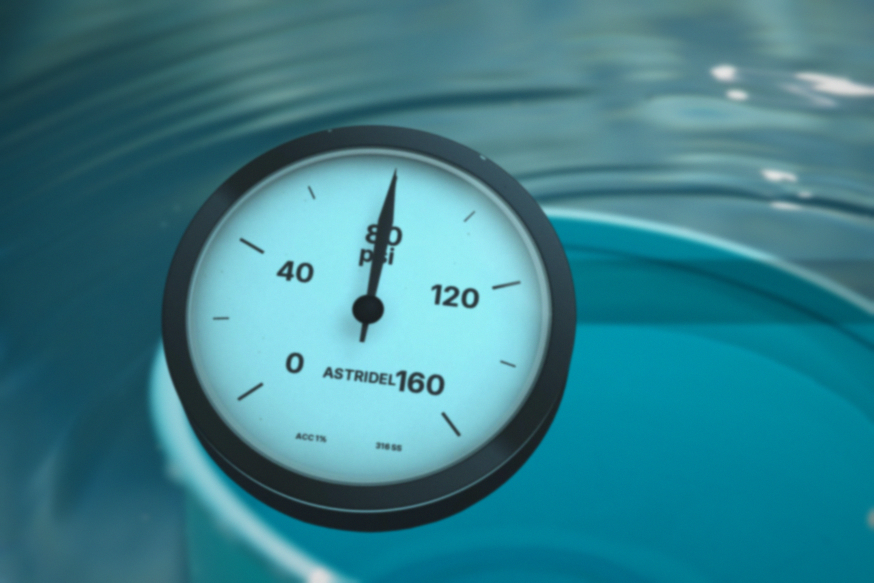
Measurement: 80 psi
